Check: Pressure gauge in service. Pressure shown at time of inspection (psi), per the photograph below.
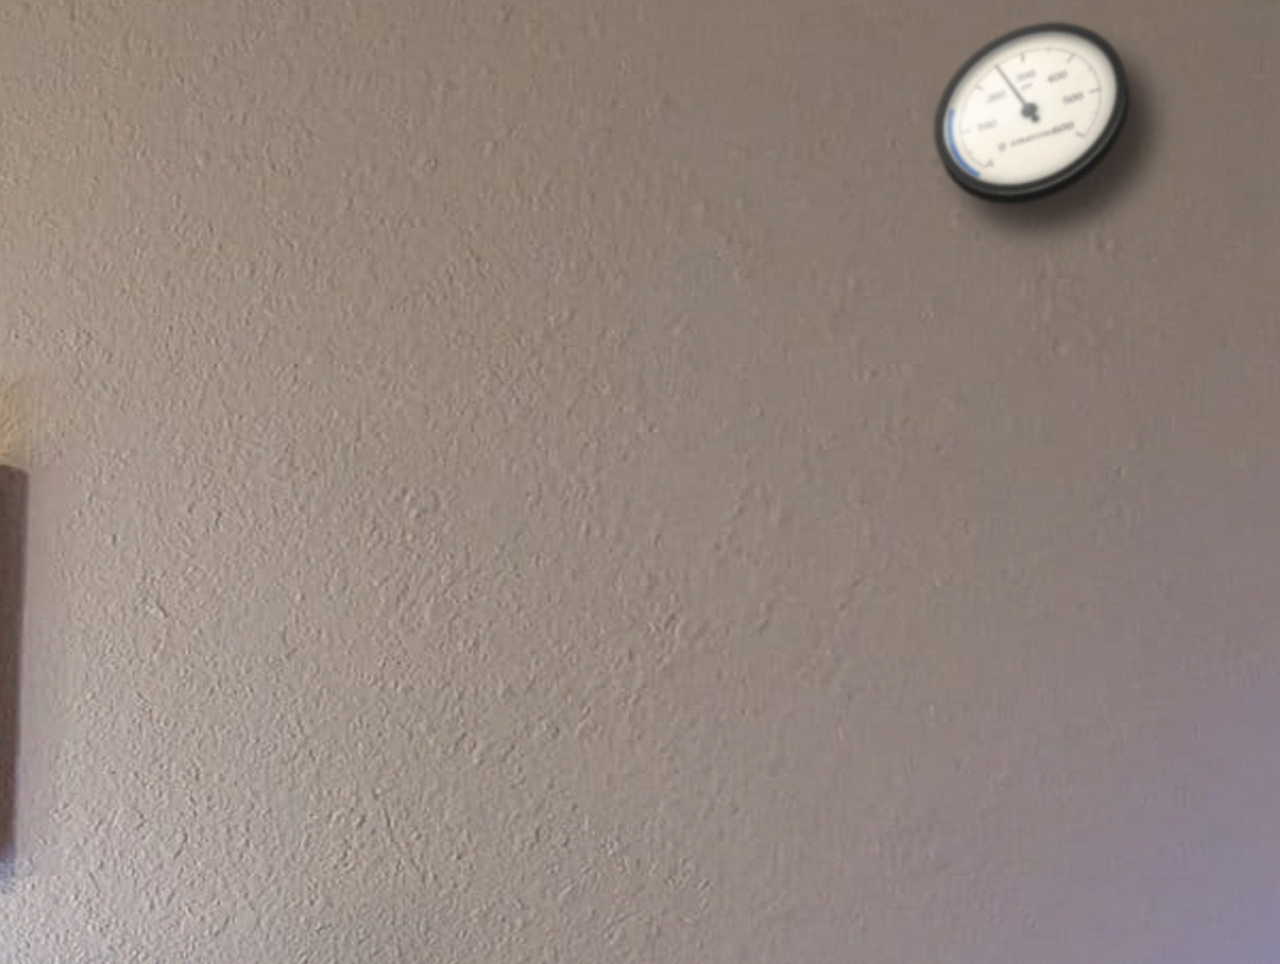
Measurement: 250 psi
